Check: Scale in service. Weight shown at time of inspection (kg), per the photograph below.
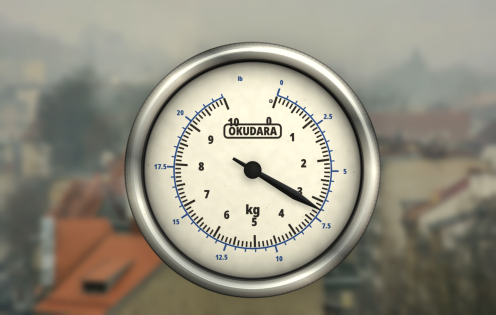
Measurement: 3.2 kg
